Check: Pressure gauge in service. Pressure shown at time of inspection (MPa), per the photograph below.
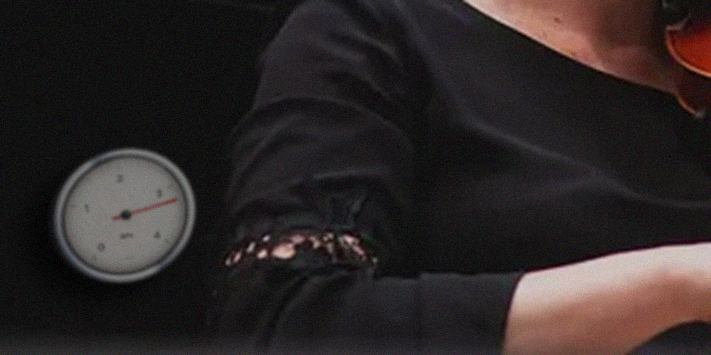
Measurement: 3.25 MPa
